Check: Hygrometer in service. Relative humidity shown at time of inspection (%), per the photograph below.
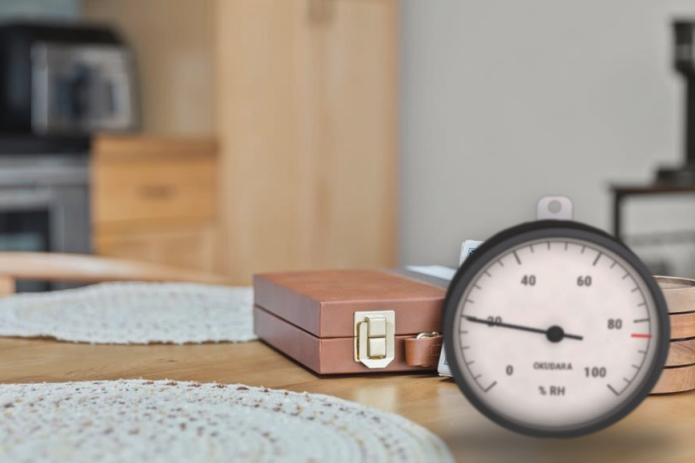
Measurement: 20 %
